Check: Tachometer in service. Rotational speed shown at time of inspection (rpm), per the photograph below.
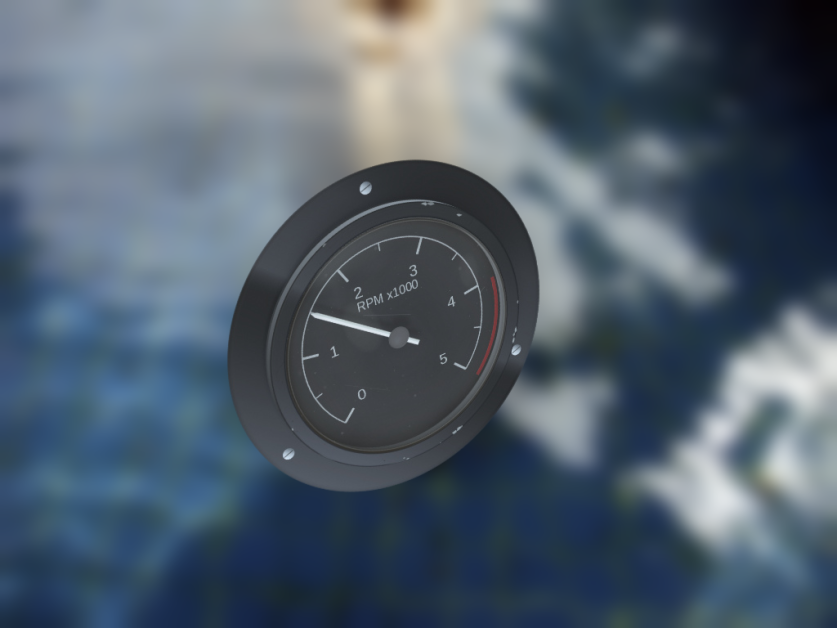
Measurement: 1500 rpm
